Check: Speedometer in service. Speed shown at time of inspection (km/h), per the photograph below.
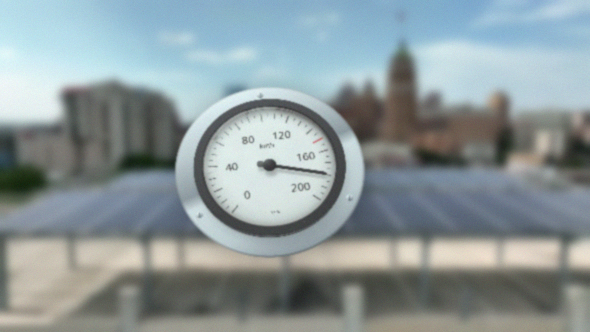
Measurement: 180 km/h
